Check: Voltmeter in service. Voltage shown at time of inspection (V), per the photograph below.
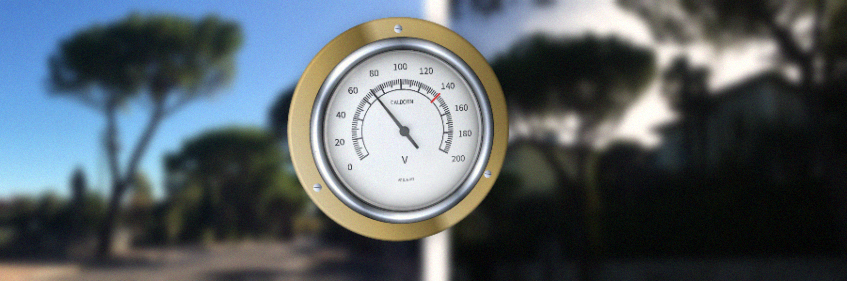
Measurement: 70 V
